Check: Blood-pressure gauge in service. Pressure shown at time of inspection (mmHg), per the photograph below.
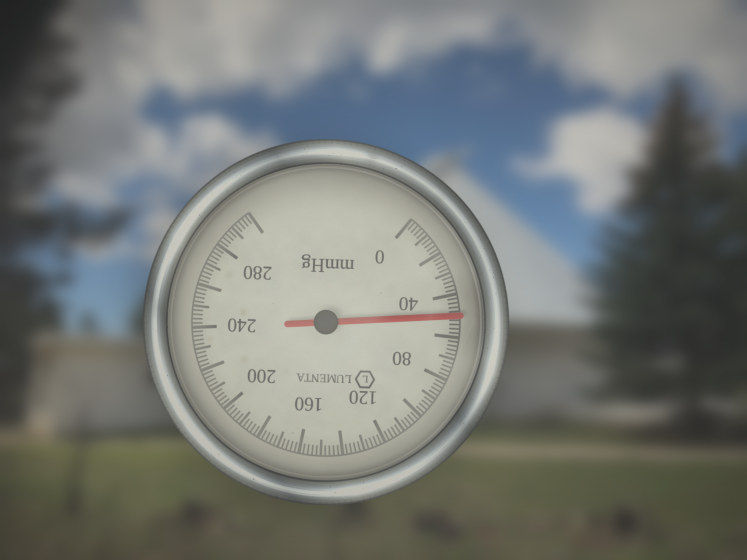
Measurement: 50 mmHg
